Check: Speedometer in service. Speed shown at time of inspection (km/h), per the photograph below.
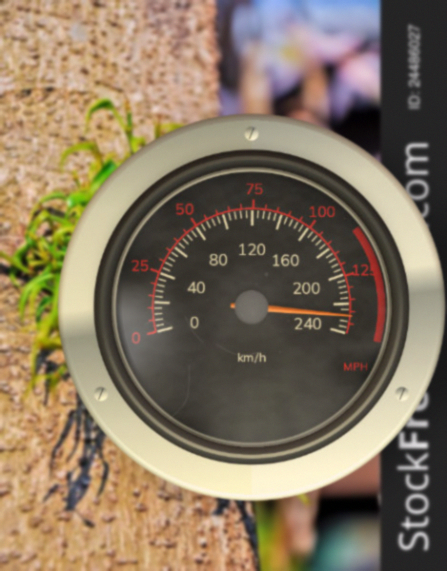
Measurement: 228 km/h
